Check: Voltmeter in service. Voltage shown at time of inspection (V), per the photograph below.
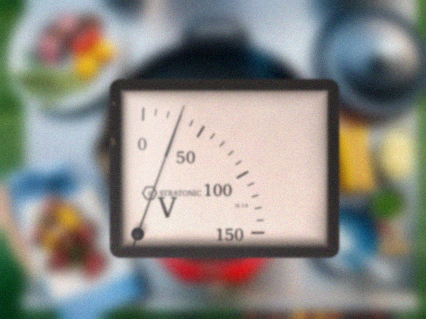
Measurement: 30 V
